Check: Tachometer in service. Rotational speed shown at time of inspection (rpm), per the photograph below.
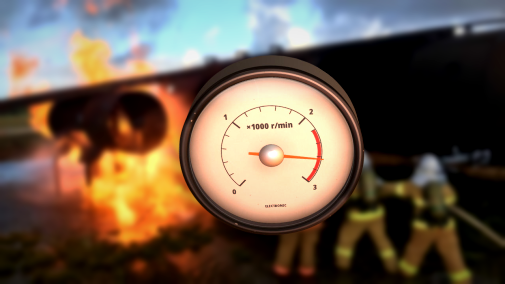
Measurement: 2600 rpm
